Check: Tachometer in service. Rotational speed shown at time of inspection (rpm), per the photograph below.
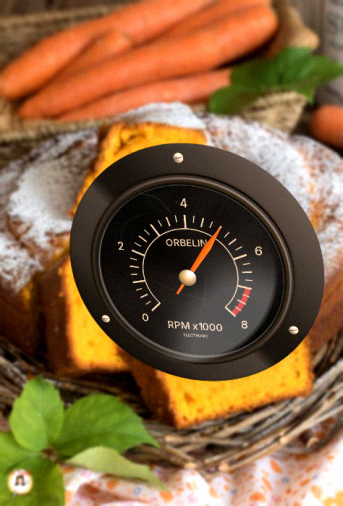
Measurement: 5000 rpm
